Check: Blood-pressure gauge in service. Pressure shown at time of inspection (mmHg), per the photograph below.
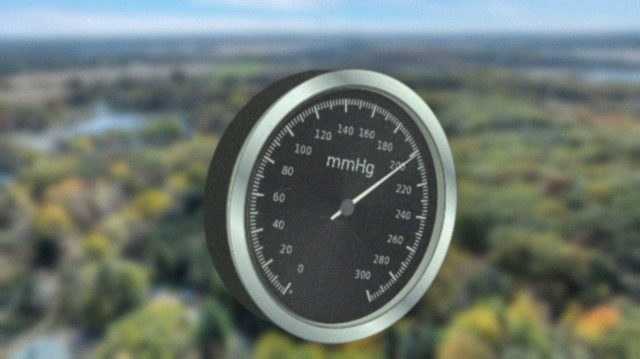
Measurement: 200 mmHg
